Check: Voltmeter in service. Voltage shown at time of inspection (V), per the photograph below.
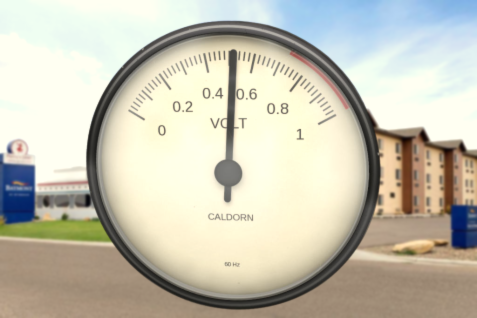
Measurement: 0.52 V
